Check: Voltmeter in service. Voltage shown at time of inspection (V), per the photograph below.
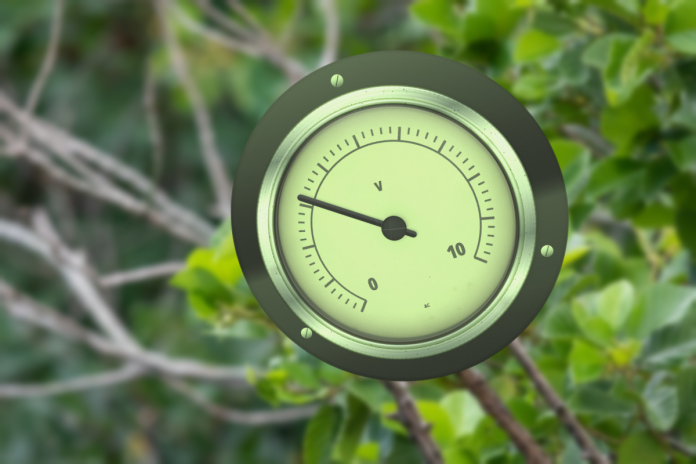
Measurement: 3.2 V
